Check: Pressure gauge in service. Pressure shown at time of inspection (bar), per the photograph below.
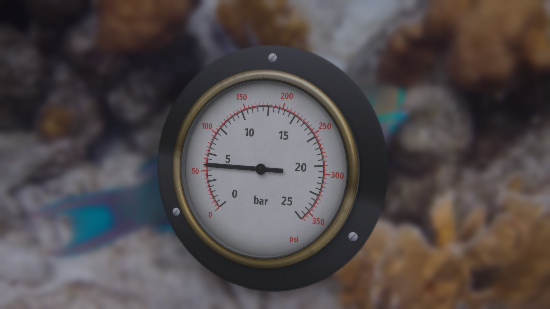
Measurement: 4 bar
